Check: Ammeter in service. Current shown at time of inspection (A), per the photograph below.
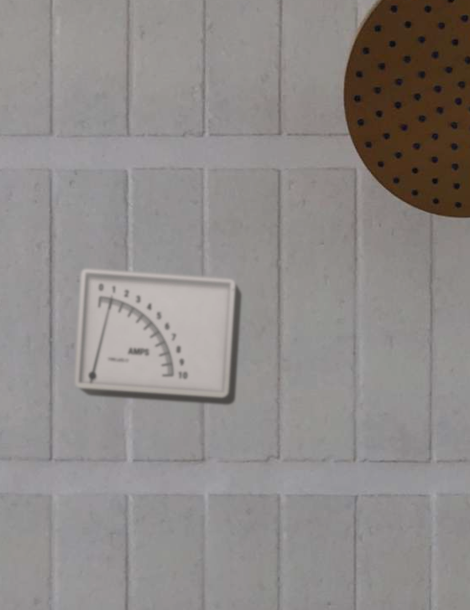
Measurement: 1 A
